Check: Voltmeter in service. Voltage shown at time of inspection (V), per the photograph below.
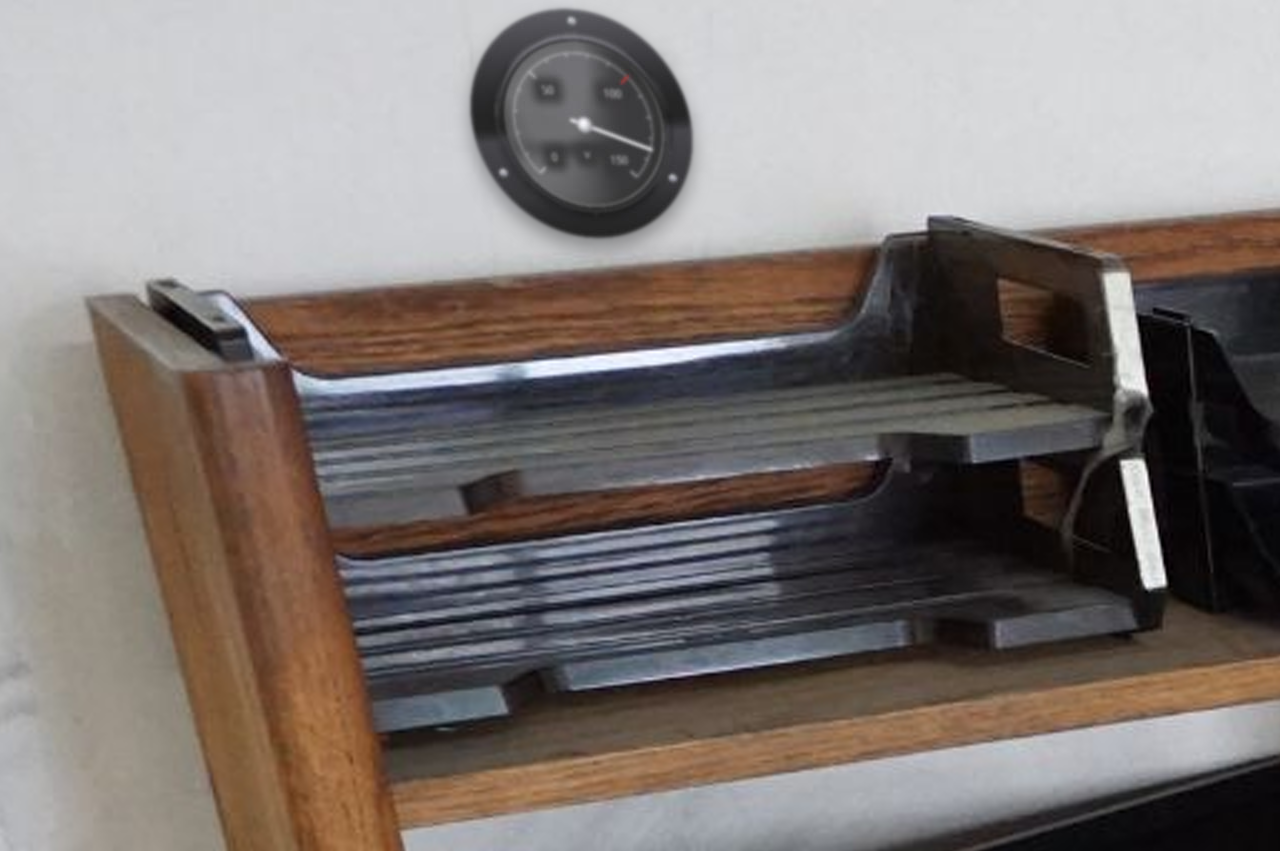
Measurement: 135 V
